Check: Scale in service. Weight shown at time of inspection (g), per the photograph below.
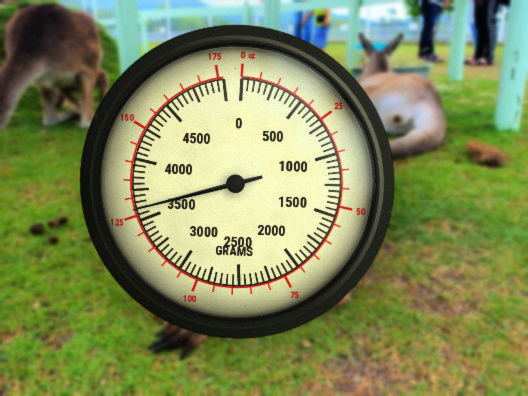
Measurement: 3600 g
